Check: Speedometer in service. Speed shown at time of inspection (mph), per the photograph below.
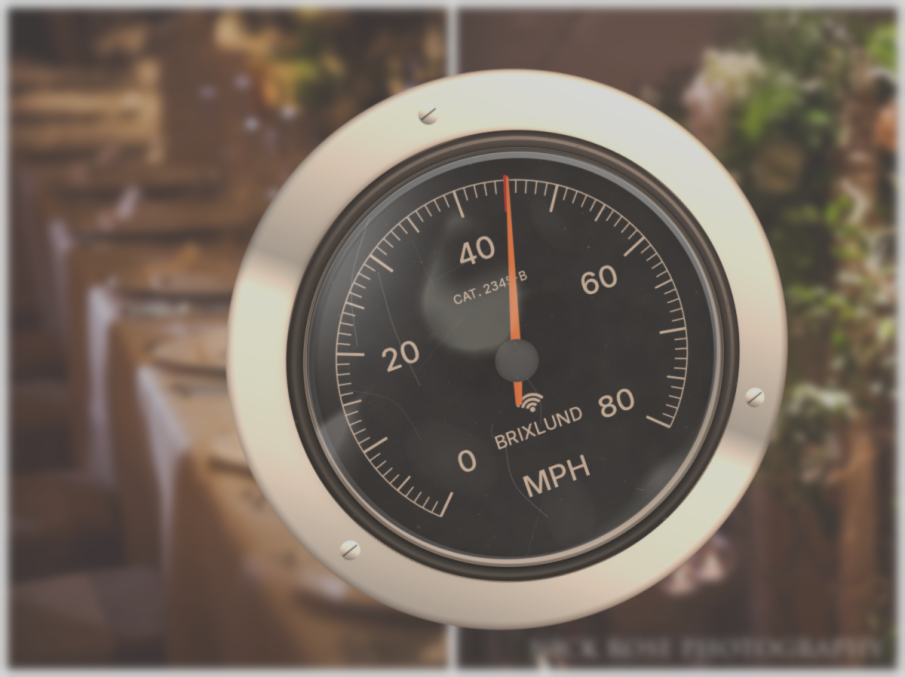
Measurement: 45 mph
